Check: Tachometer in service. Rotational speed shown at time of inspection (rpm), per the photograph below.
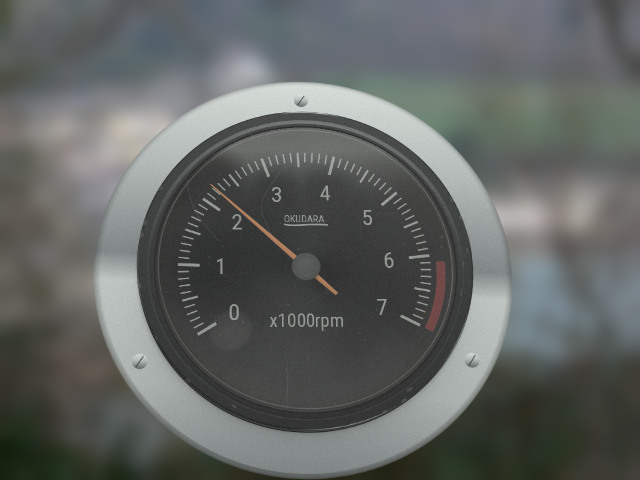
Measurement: 2200 rpm
